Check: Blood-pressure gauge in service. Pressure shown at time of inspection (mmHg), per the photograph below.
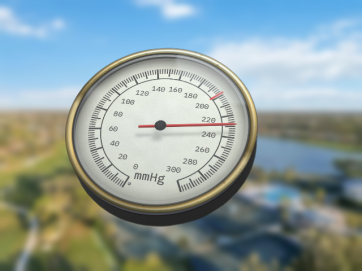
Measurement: 230 mmHg
